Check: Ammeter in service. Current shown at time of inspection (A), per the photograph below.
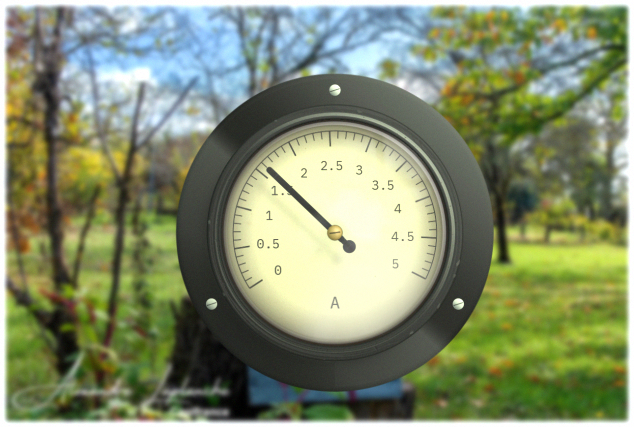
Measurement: 1.6 A
